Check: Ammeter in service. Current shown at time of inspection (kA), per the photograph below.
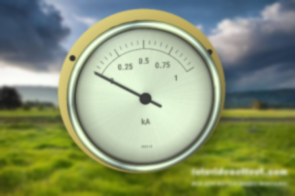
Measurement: 0 kA
